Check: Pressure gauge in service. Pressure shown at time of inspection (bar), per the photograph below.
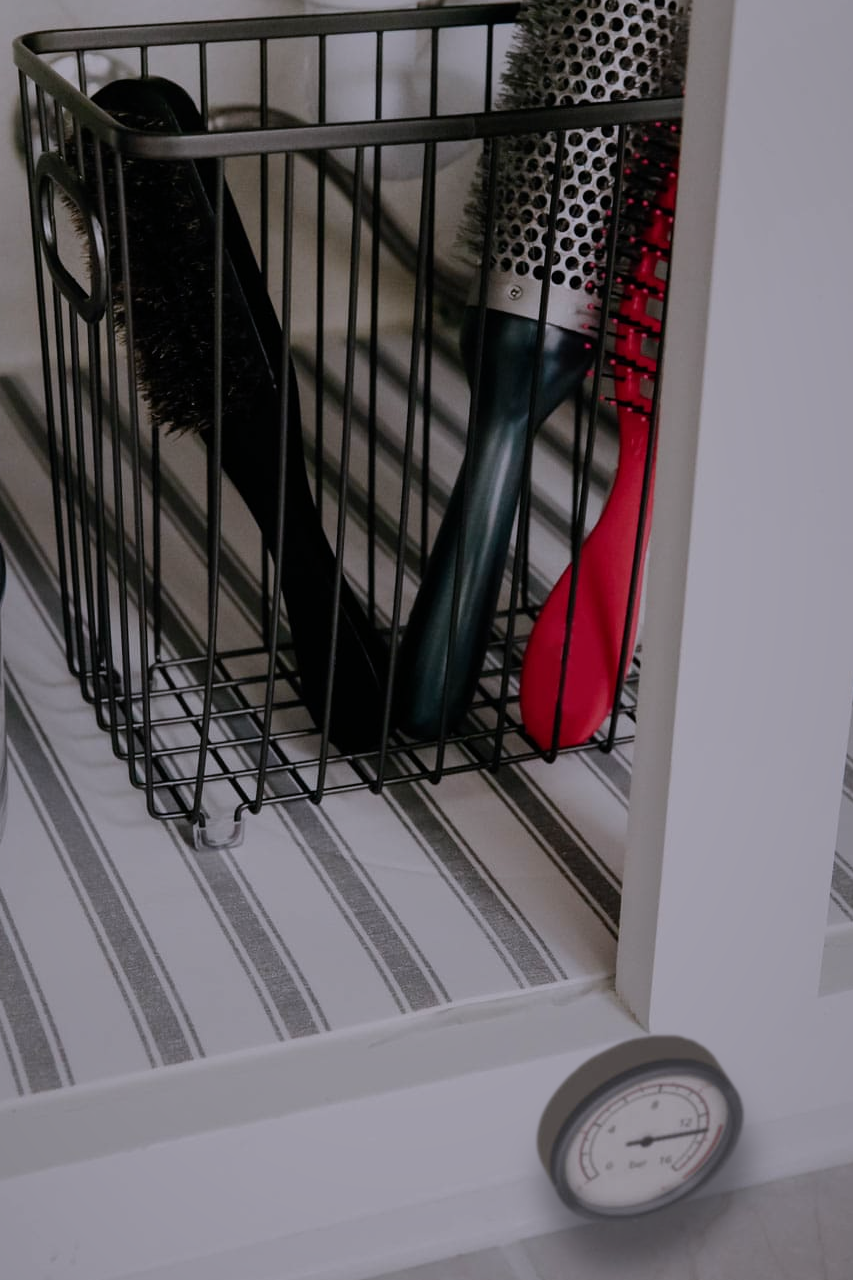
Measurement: 13 bar
